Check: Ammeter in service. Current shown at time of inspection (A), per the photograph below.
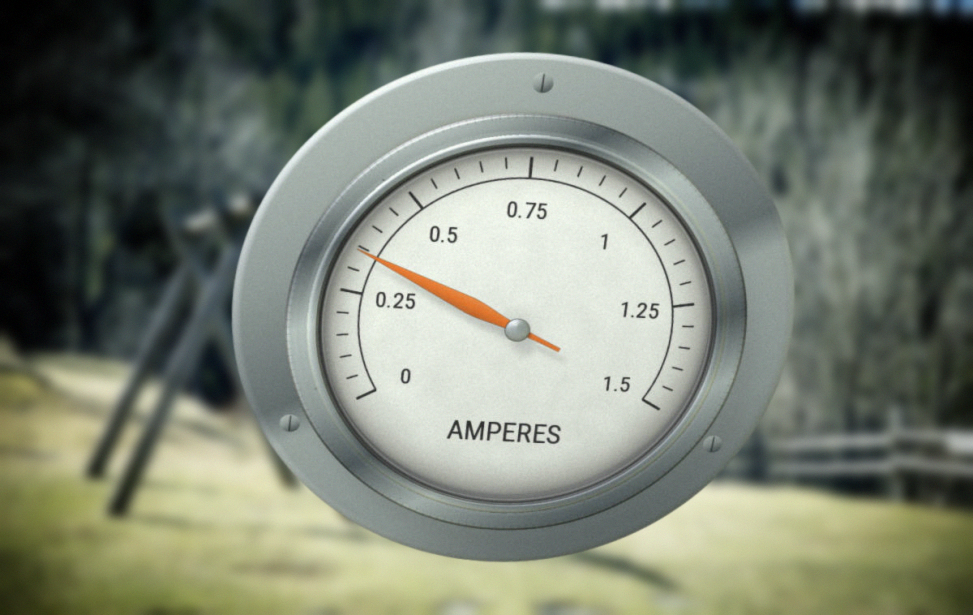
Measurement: 0.35 A
